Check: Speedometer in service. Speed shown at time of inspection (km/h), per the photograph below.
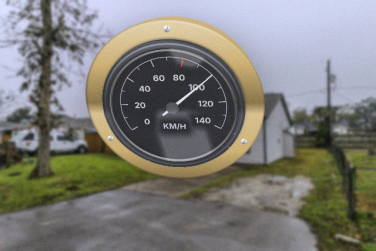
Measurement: 100 km/h
